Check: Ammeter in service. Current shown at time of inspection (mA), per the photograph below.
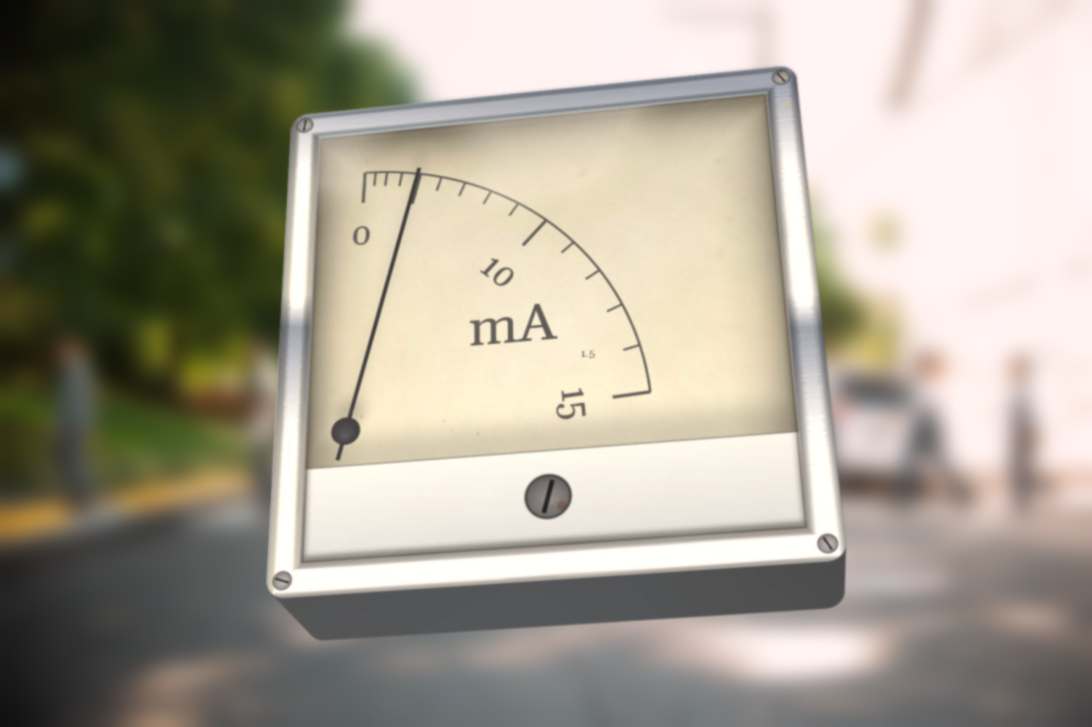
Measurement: 5 mA
